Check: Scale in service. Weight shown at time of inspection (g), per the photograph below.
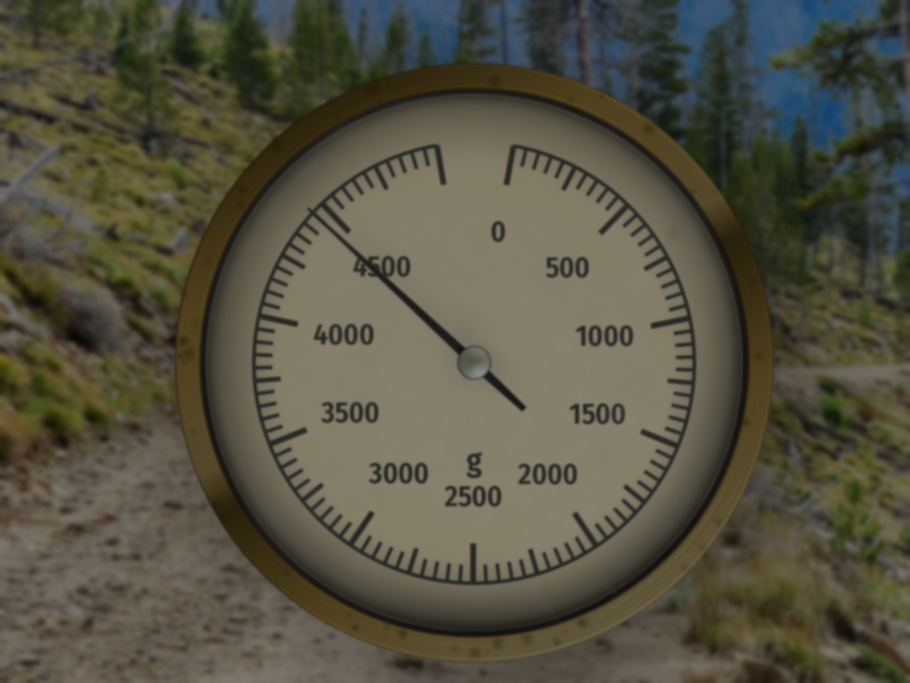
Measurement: 4450 g
